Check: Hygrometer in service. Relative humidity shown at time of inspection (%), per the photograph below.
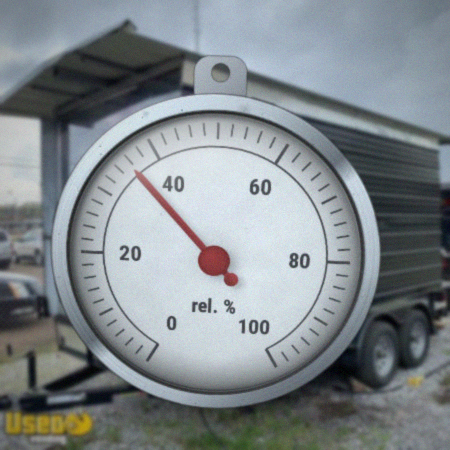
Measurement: 36 %
